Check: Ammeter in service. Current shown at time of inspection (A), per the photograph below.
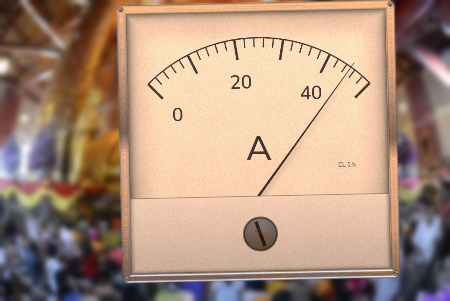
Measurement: 45 A
